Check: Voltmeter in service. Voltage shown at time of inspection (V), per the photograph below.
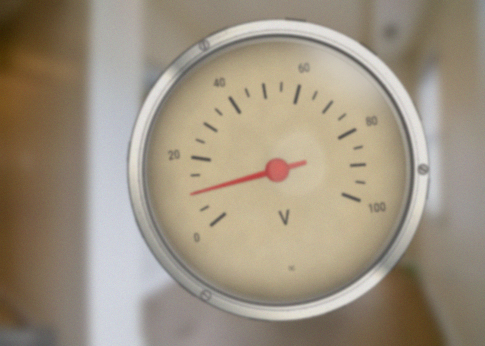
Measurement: 10 V
